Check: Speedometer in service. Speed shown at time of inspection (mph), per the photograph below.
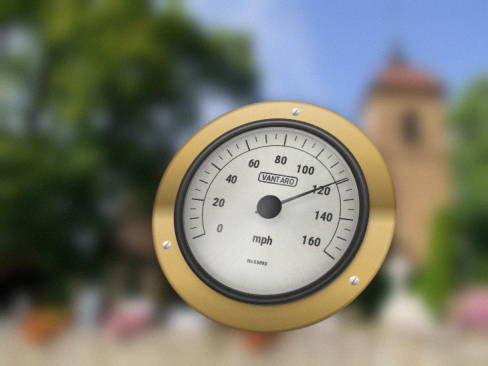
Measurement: 120 mph
